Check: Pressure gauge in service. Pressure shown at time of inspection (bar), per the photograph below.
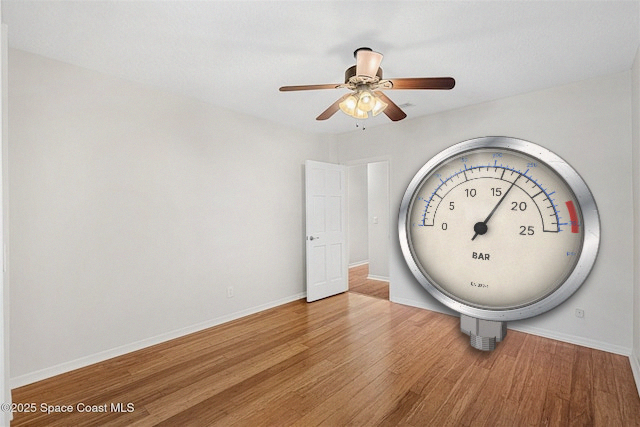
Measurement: 17 bar
